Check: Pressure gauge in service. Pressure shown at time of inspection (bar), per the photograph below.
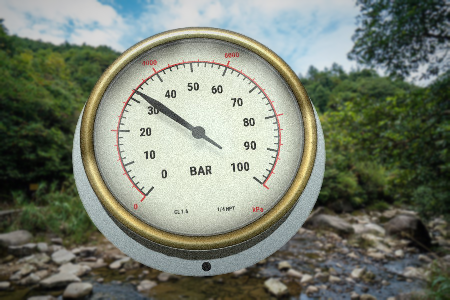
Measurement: 32 bar
